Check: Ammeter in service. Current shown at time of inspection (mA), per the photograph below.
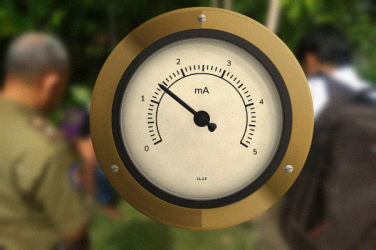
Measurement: 1.4 mA
